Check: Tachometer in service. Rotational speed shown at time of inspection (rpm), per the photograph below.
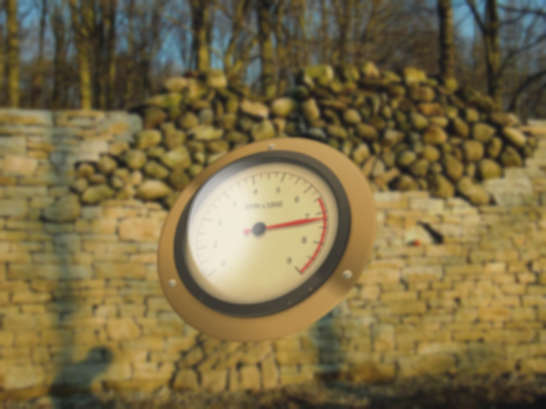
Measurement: 7250 rpm
